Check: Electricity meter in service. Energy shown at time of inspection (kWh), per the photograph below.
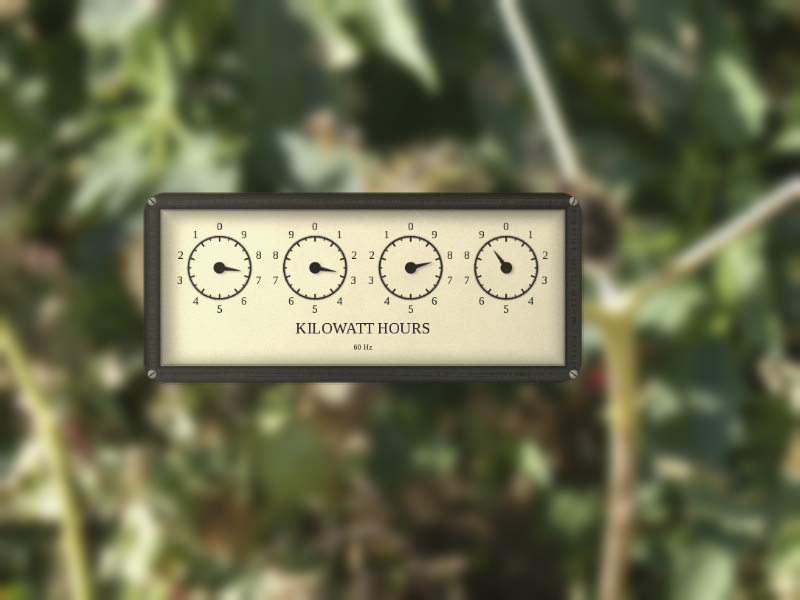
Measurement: 7279 kWh
